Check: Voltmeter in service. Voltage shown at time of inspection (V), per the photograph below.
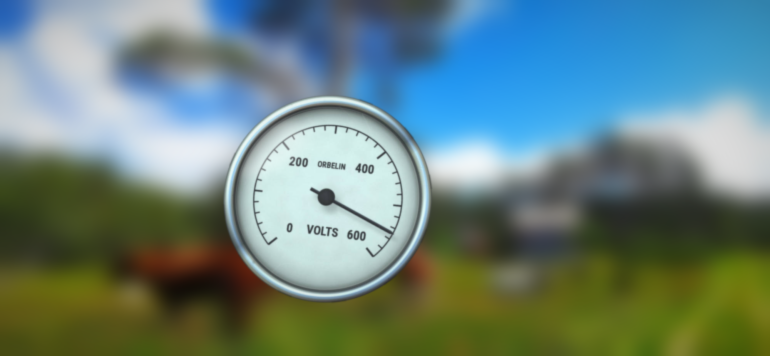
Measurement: 550 V
